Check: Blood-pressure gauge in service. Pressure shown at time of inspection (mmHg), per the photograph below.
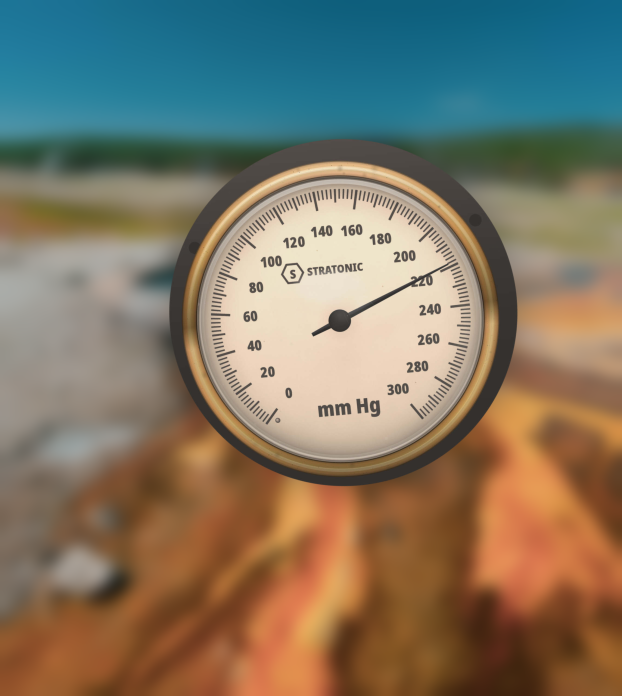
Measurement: 218 mmHg
